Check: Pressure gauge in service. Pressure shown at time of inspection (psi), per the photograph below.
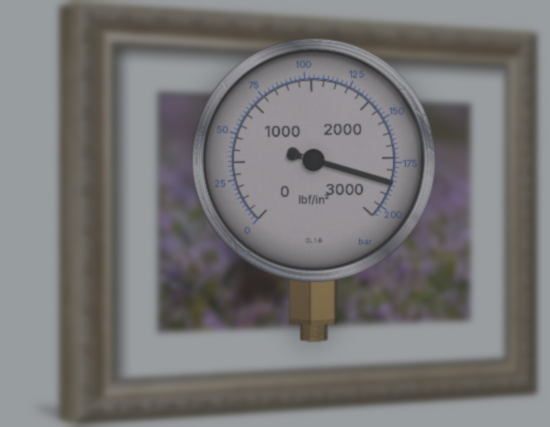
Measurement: 2700 psi
